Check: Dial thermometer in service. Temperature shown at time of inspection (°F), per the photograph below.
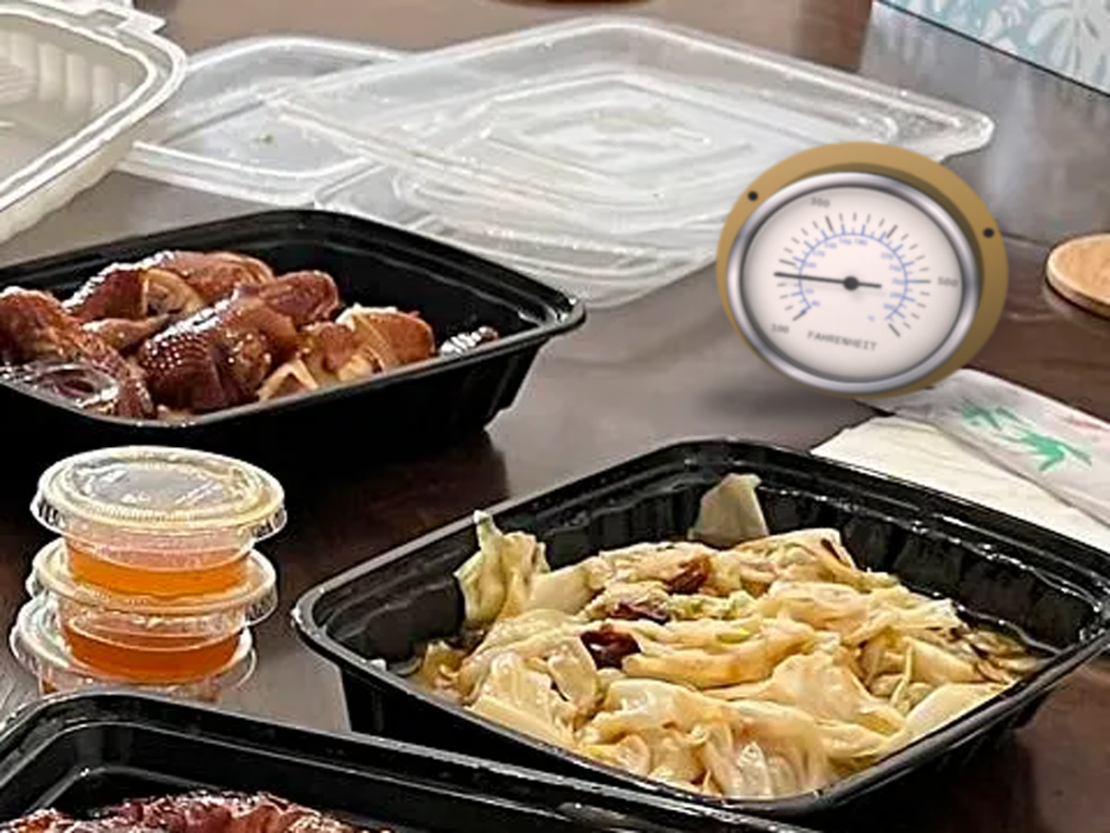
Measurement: 180 °F
